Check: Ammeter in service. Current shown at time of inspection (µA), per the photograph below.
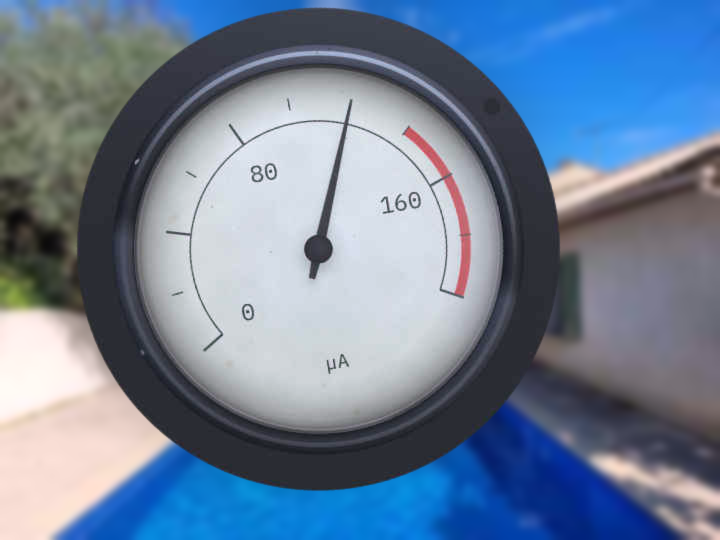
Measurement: 120 µA
